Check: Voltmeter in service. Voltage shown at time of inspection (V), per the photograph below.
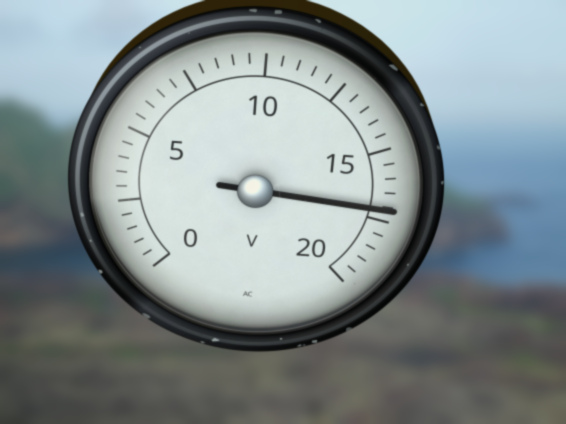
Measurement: 17 V
